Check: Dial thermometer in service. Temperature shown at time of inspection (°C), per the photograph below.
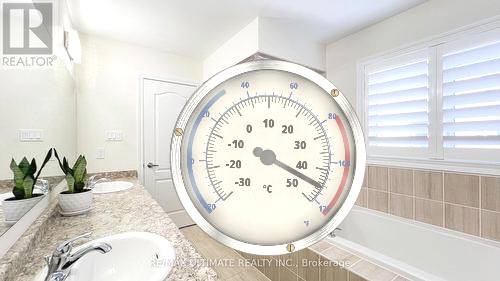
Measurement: 45 °C
